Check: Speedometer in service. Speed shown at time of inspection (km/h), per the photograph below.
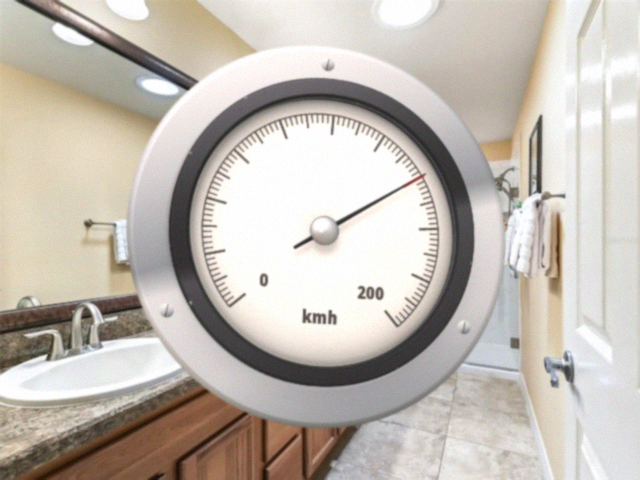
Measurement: 140 km/h
